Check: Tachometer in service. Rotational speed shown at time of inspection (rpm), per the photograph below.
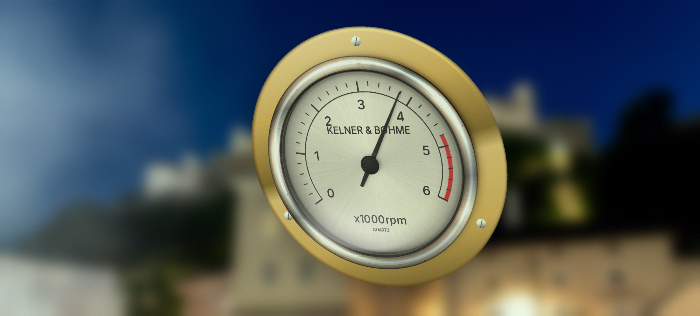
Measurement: 3800 rpm
